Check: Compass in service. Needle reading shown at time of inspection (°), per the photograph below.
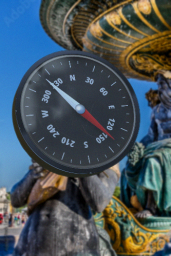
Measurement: 140 °
